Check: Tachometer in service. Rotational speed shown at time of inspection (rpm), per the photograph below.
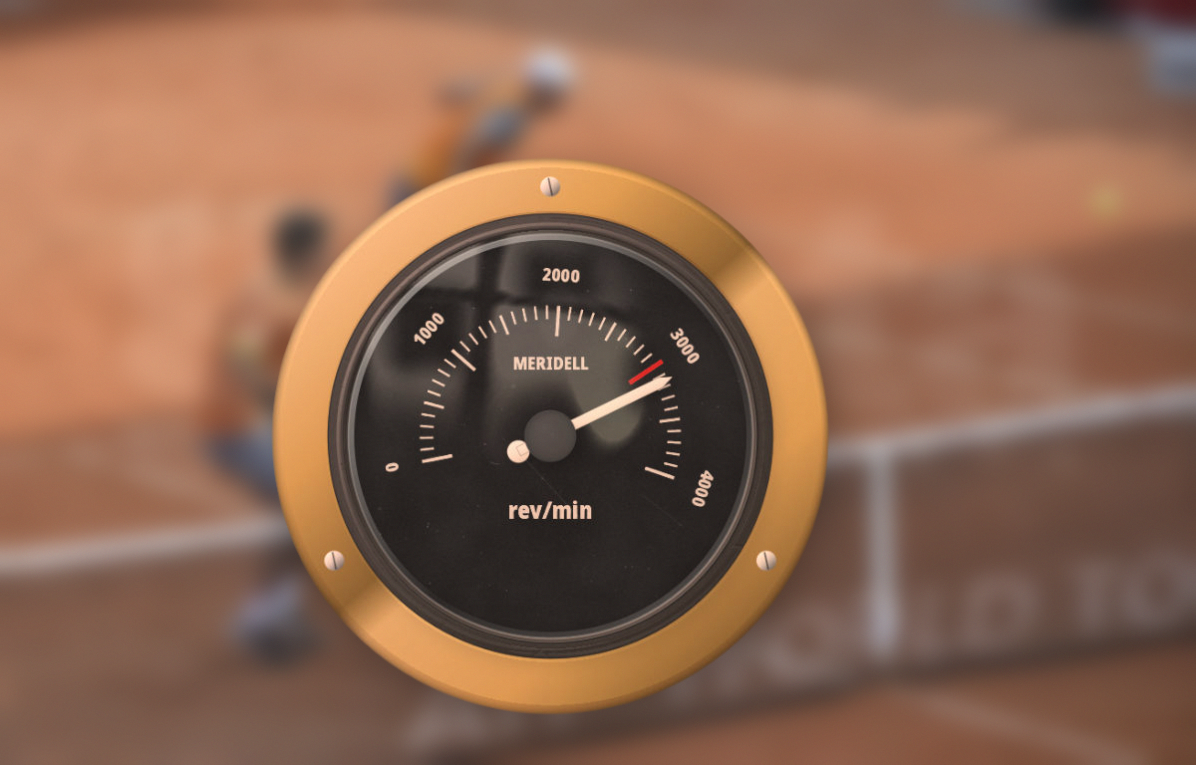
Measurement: 3150 rpm
